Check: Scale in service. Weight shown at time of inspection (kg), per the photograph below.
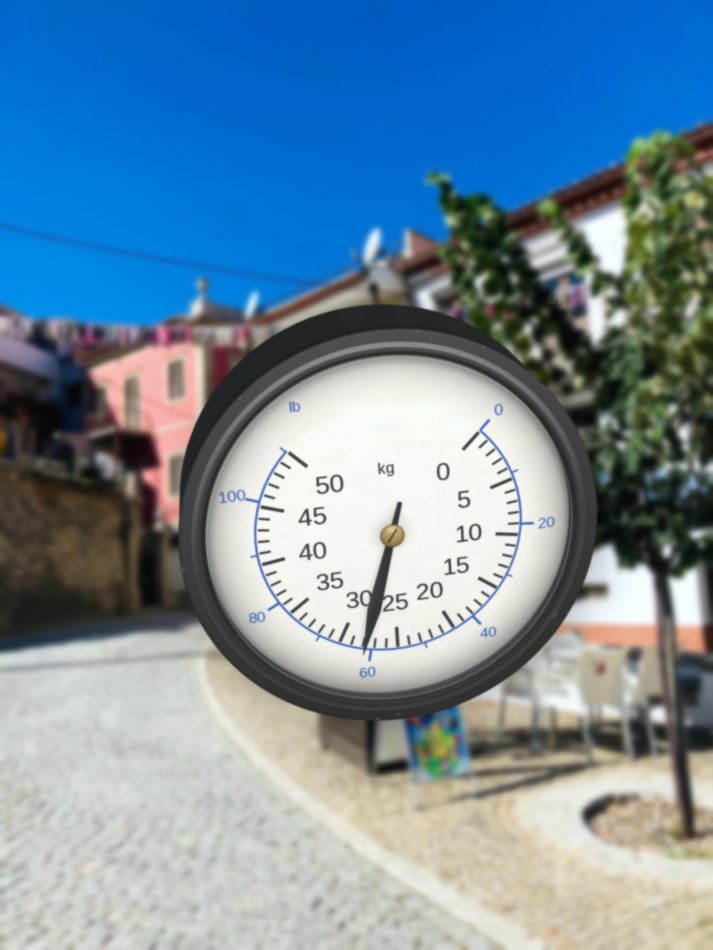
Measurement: 28 kg
